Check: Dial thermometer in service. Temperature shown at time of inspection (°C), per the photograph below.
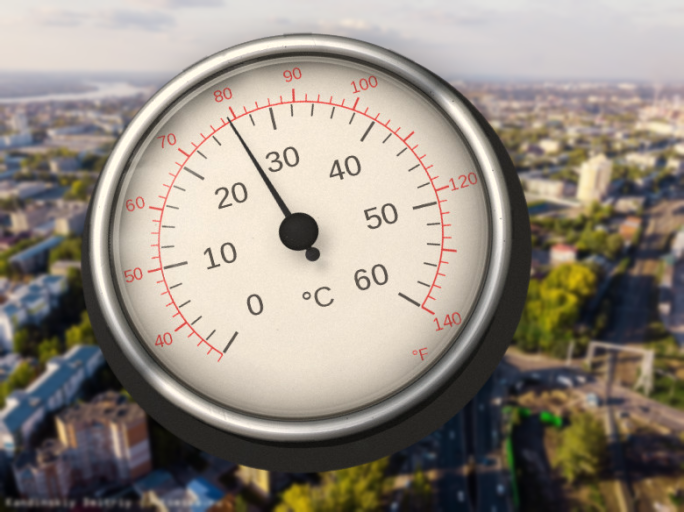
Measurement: 26 °C
